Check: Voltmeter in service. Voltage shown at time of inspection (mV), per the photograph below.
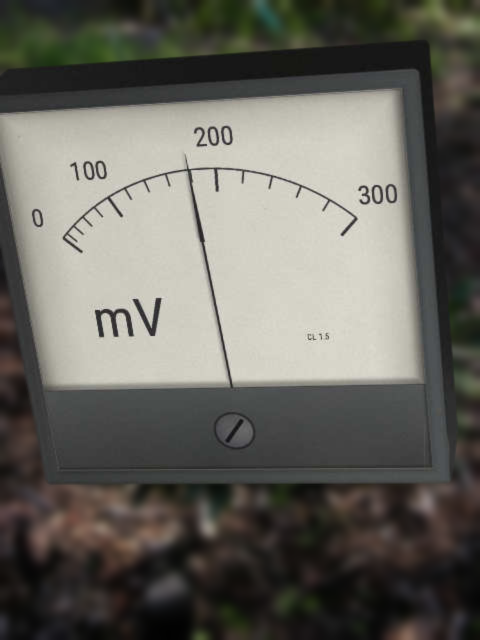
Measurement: 180 mV
